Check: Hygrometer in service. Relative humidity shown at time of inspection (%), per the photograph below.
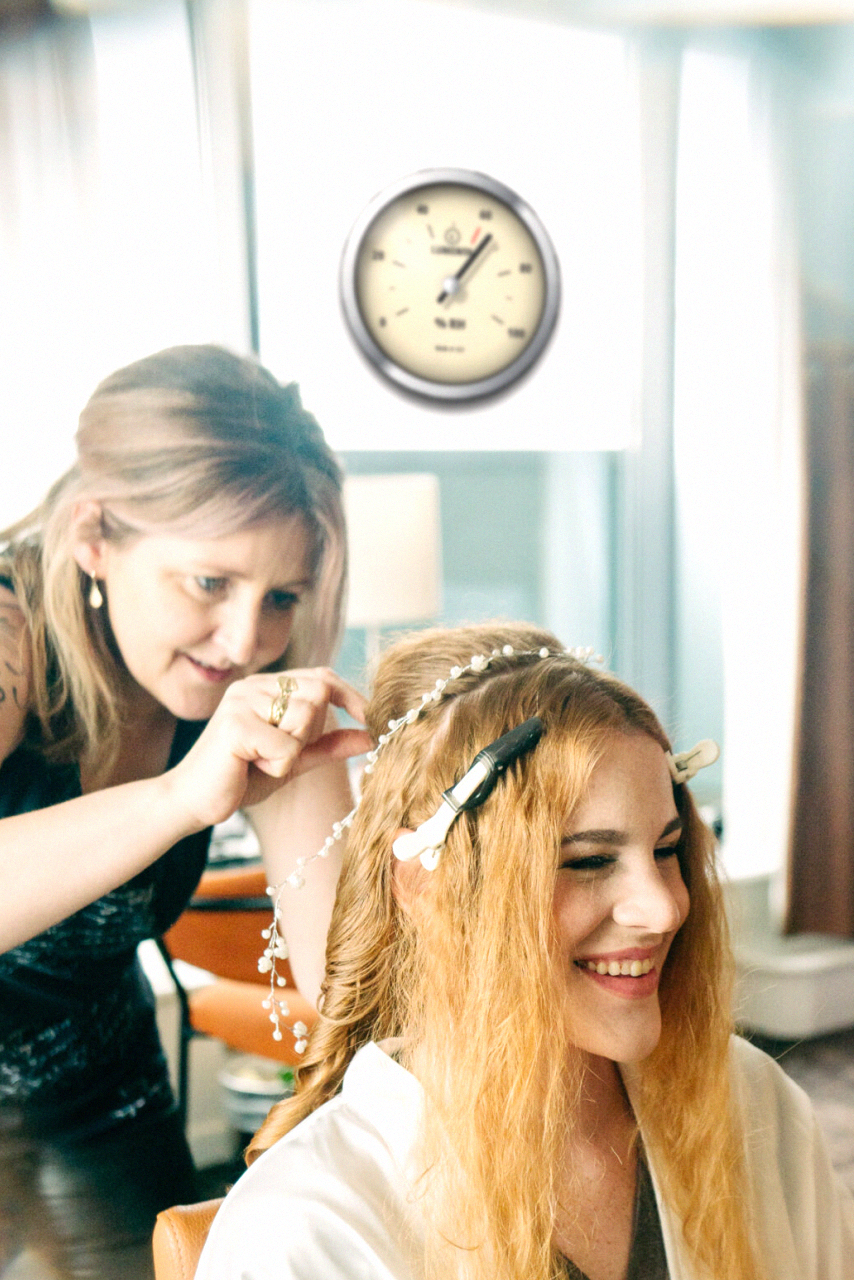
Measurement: 65 %
